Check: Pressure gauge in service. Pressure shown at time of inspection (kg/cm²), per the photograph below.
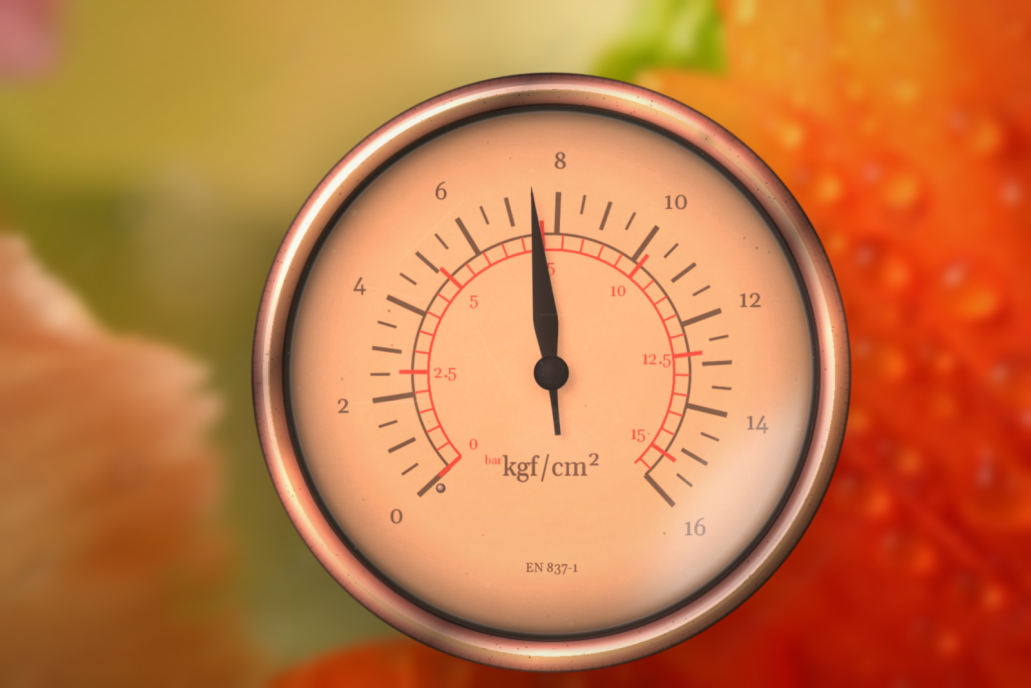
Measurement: 7.5 kg/cm²
